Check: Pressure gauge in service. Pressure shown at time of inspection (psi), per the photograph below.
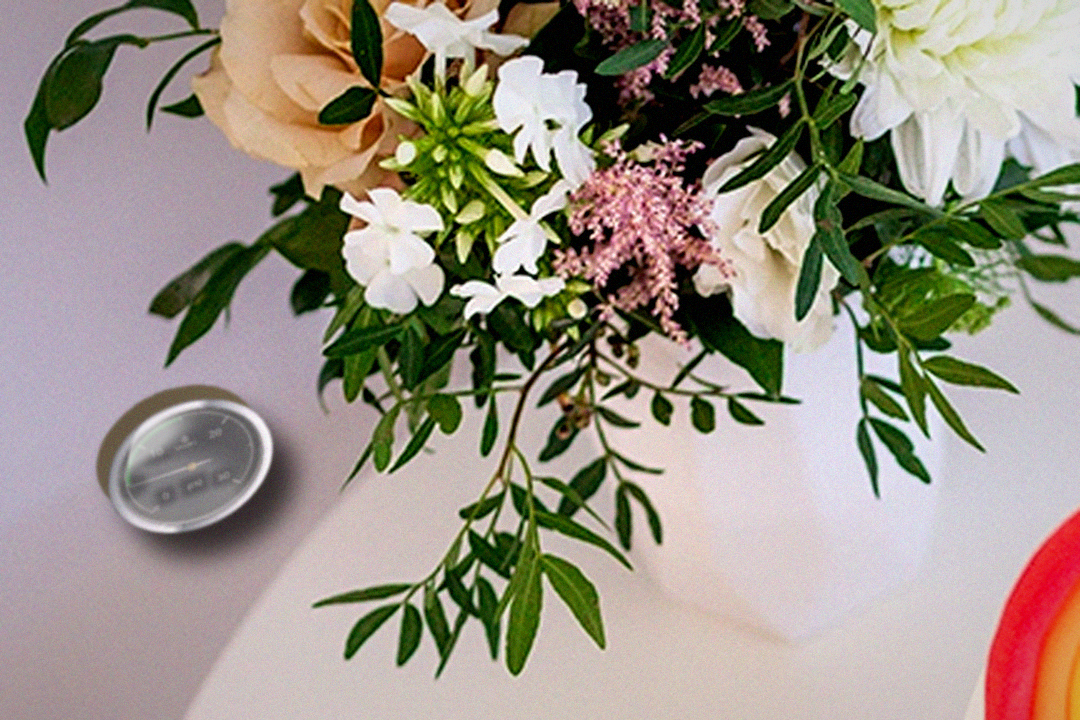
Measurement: 5 psi
